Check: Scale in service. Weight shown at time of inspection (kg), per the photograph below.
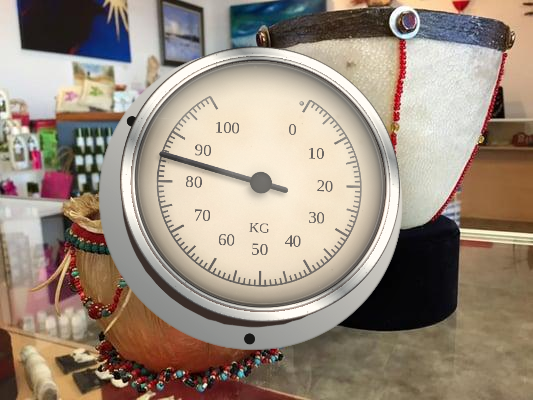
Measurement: 85 kg
